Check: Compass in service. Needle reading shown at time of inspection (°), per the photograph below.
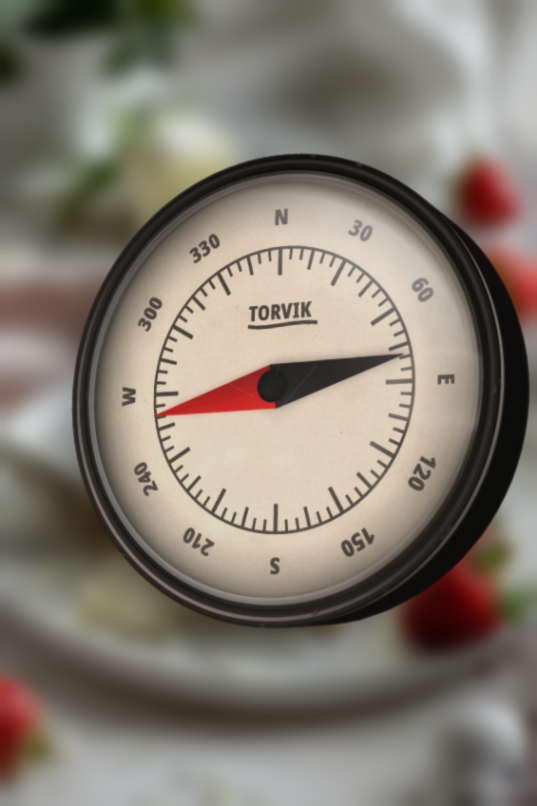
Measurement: 260 °
